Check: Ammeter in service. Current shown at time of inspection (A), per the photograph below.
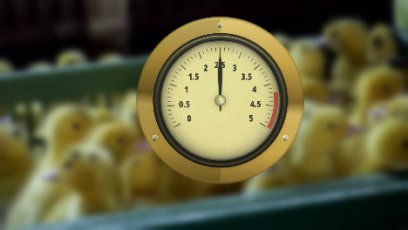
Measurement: 2.5 A
